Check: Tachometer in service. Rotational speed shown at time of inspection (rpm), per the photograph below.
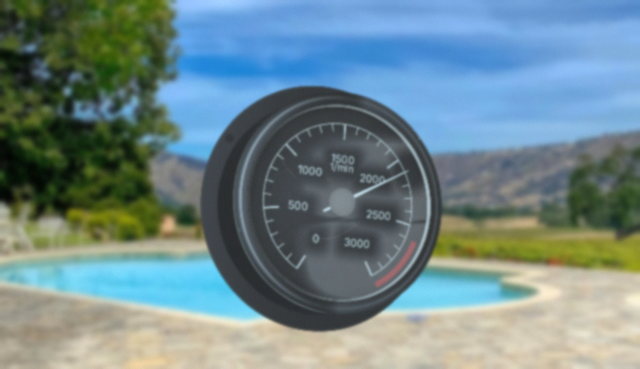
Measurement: 2100 rpm
